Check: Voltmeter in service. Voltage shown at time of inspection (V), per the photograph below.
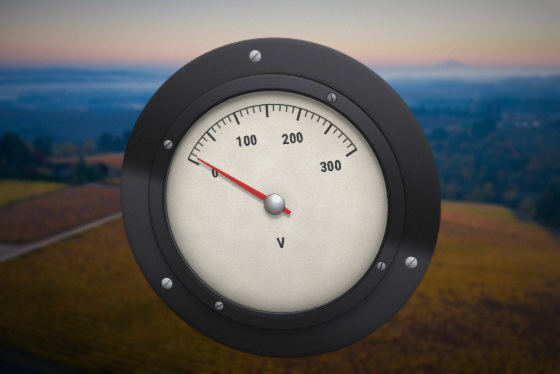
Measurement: 10 V
